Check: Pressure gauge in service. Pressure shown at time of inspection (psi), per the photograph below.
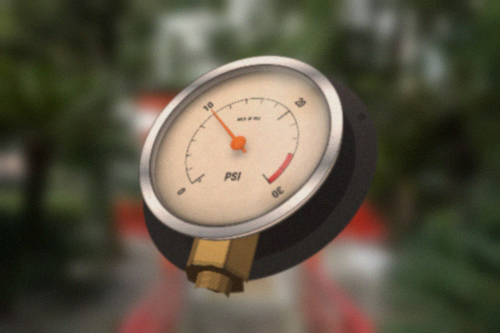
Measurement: 10 psi
